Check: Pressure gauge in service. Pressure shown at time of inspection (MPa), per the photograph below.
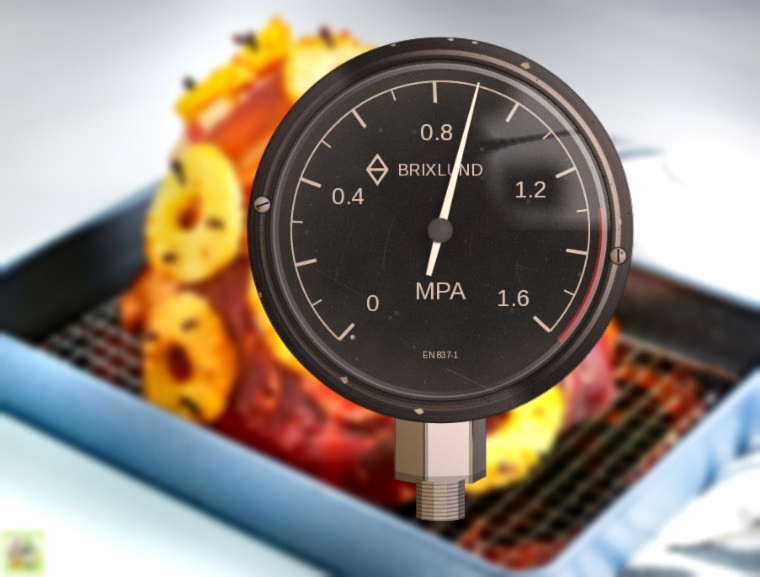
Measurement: 0.9 MPa
